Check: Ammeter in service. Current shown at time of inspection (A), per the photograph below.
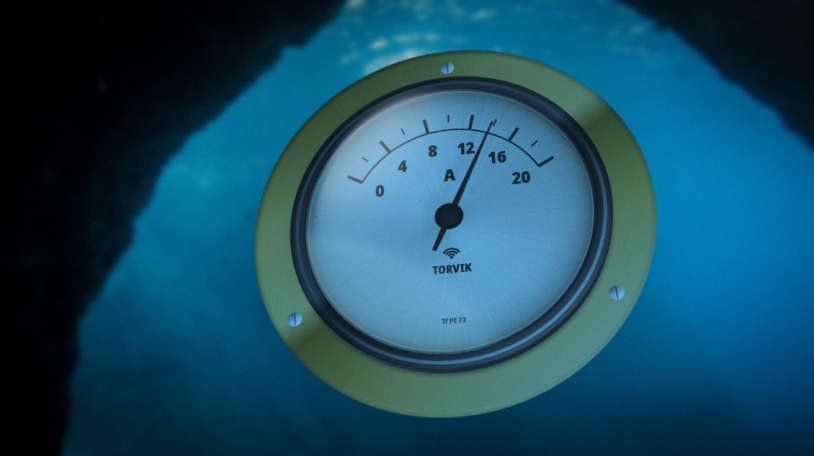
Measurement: 14 A
